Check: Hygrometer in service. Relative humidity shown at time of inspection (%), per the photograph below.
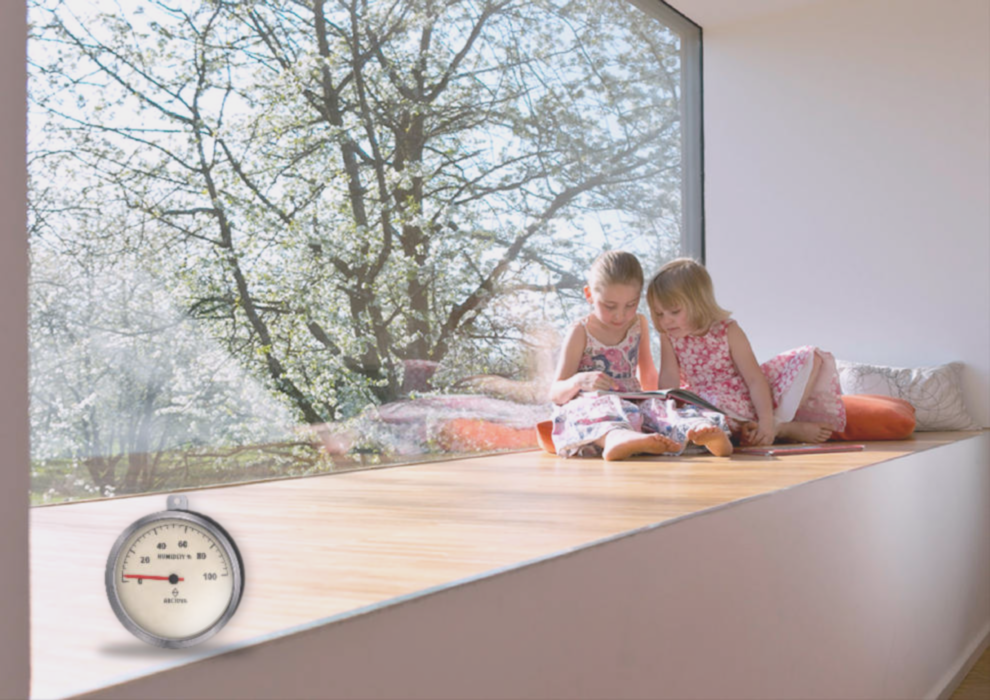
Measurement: 4 %
